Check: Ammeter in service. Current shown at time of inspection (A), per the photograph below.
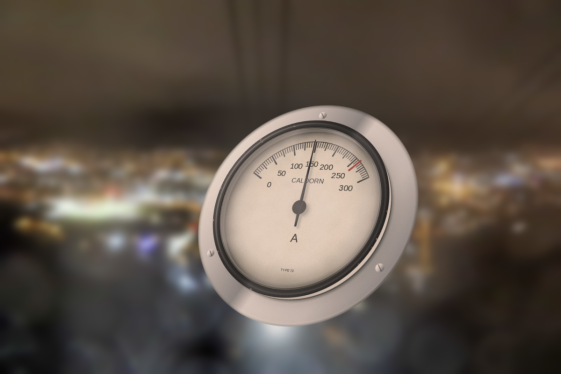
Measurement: 150 A
